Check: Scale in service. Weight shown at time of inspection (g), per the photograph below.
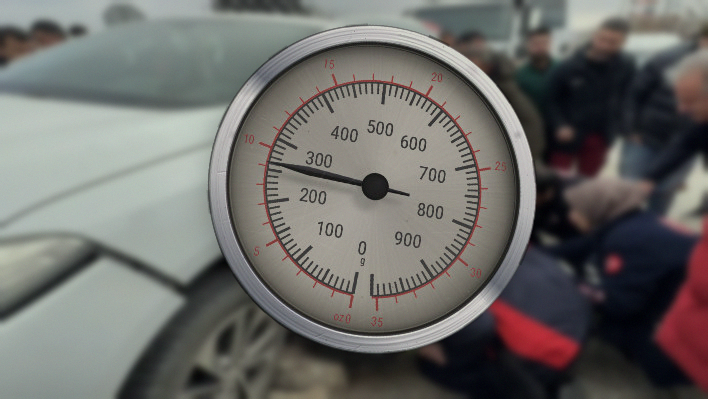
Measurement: 260 g
